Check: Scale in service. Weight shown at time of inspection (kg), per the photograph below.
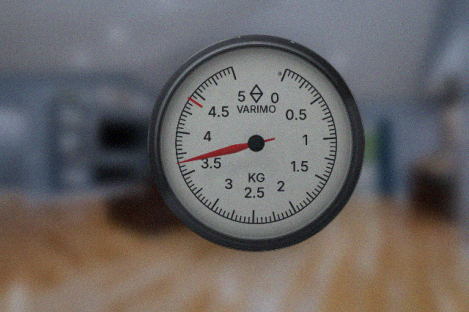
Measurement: 3.65 kg
